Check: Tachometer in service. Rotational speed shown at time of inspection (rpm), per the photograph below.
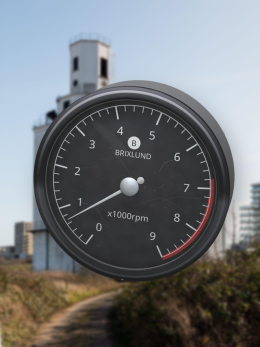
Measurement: 700 rpm
